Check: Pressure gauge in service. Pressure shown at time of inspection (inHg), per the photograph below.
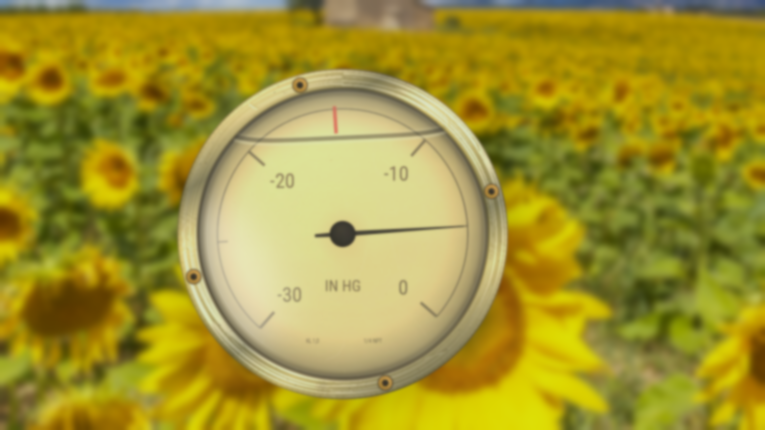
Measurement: -5 inHg
